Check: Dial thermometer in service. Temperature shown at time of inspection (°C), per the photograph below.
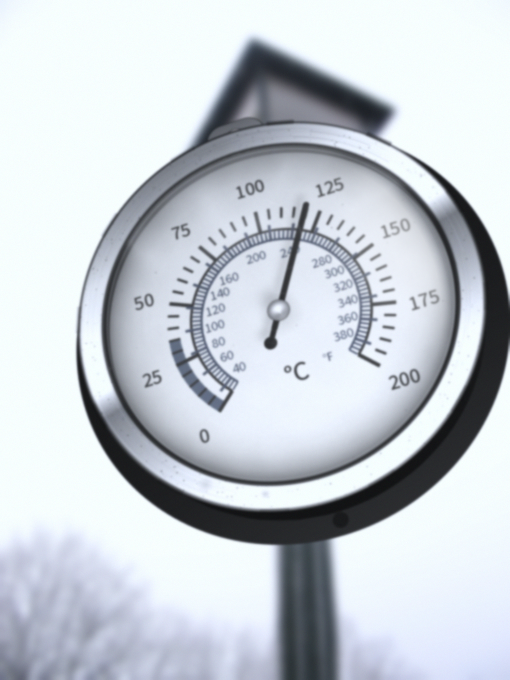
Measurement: 120 °C
